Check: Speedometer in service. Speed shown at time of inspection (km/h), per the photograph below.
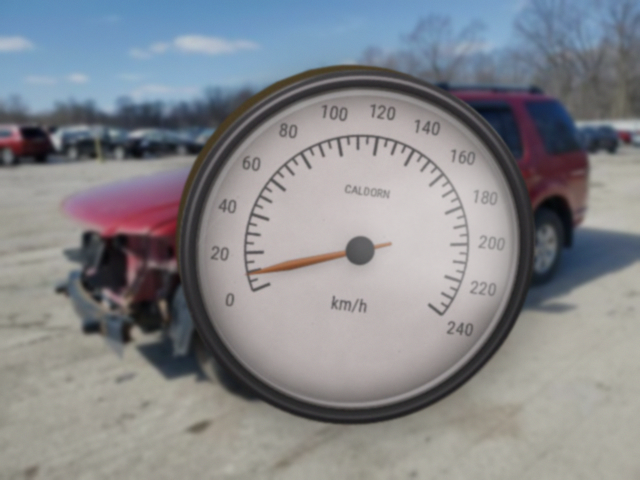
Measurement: 10 km/h
